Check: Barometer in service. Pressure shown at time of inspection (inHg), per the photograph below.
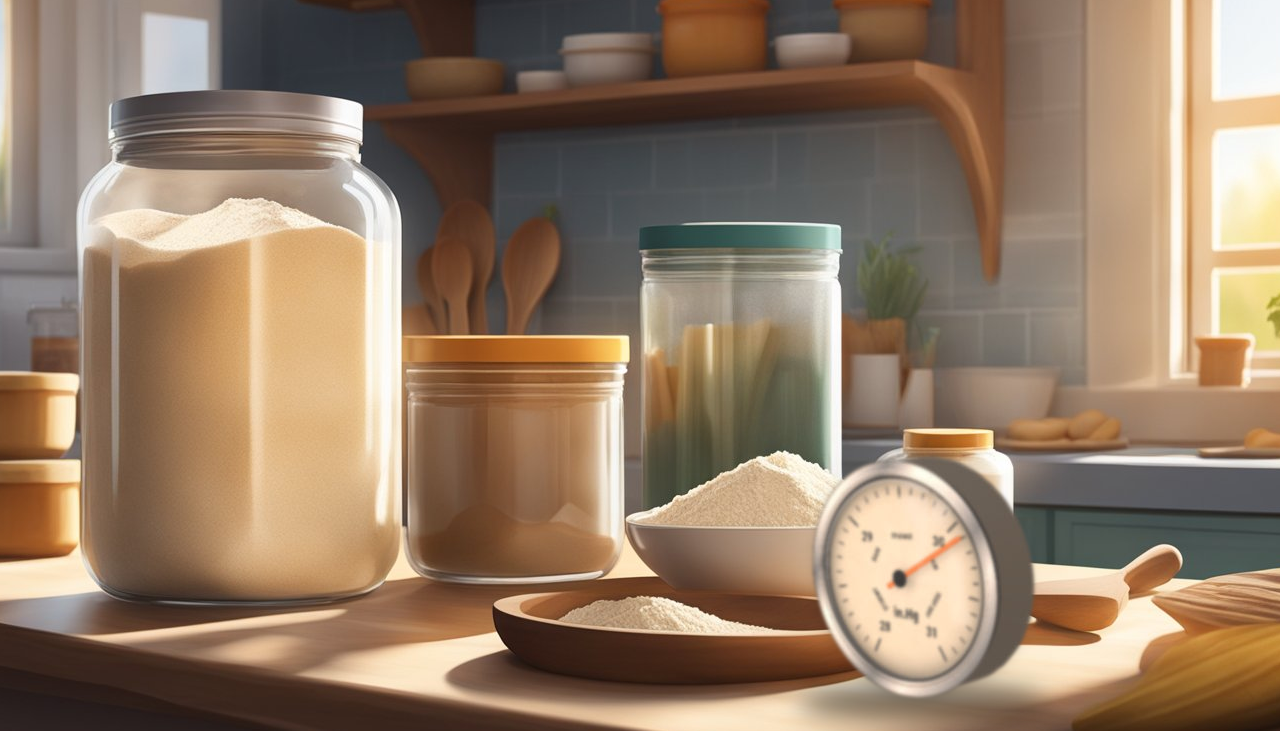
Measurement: 30.1 inHg
